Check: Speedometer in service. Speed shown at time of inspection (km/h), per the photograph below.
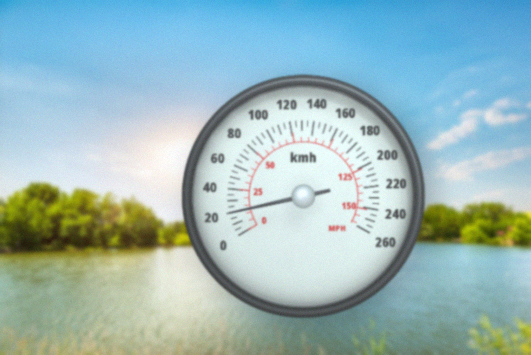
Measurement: 20 km/h
